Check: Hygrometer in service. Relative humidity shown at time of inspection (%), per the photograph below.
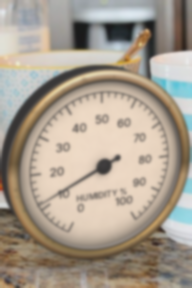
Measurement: 12 %
